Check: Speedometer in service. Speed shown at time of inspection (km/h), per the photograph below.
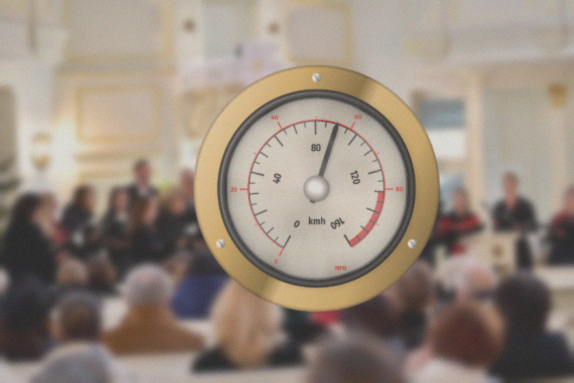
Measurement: 90 km/h
